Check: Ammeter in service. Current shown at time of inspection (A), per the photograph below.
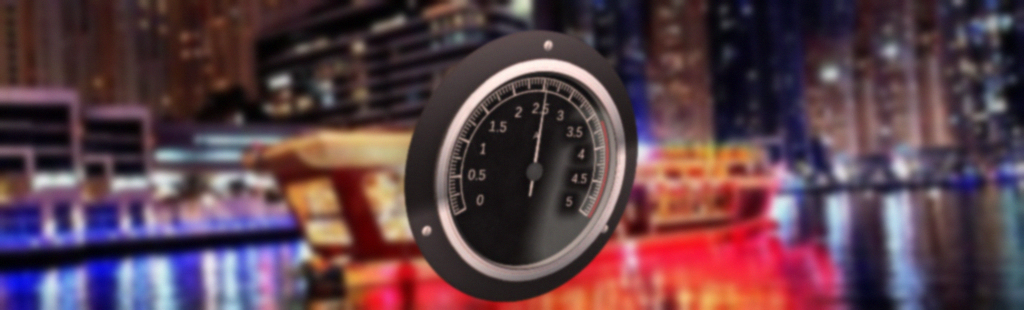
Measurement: 2.5 A
